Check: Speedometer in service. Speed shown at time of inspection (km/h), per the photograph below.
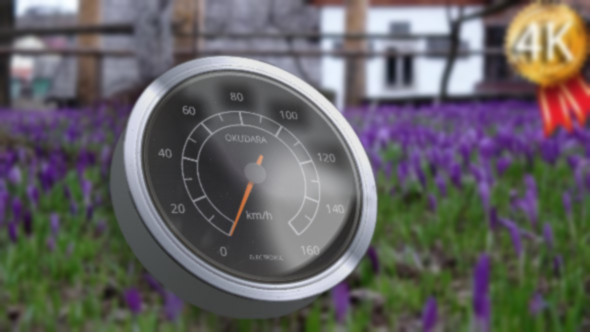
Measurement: 0 km/h
